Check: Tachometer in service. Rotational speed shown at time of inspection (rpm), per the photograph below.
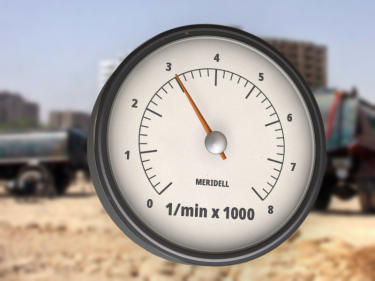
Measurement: 3000 rpm
